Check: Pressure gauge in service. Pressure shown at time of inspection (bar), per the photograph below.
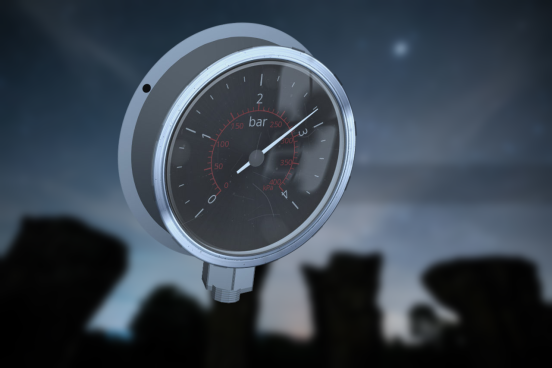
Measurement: 2.8 bar
